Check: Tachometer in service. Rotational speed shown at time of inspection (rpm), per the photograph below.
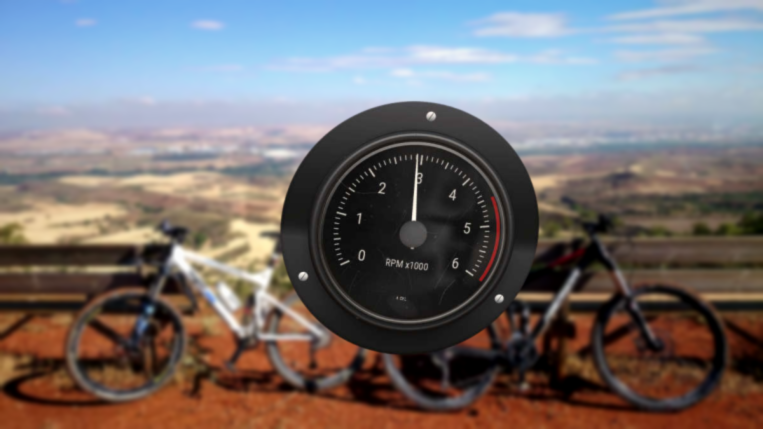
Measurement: 2900 rpm
